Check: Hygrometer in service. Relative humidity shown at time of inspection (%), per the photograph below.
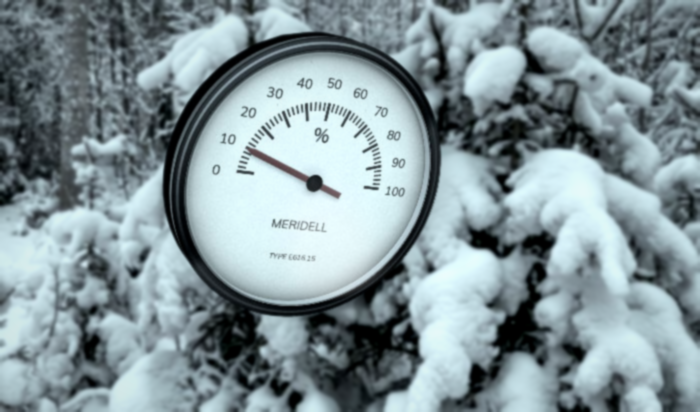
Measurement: 10 %
